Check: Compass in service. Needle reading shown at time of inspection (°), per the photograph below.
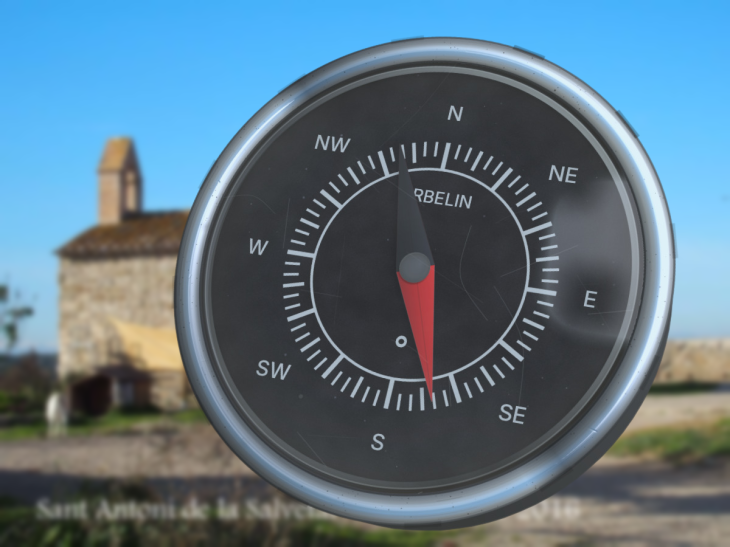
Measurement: 160 °
